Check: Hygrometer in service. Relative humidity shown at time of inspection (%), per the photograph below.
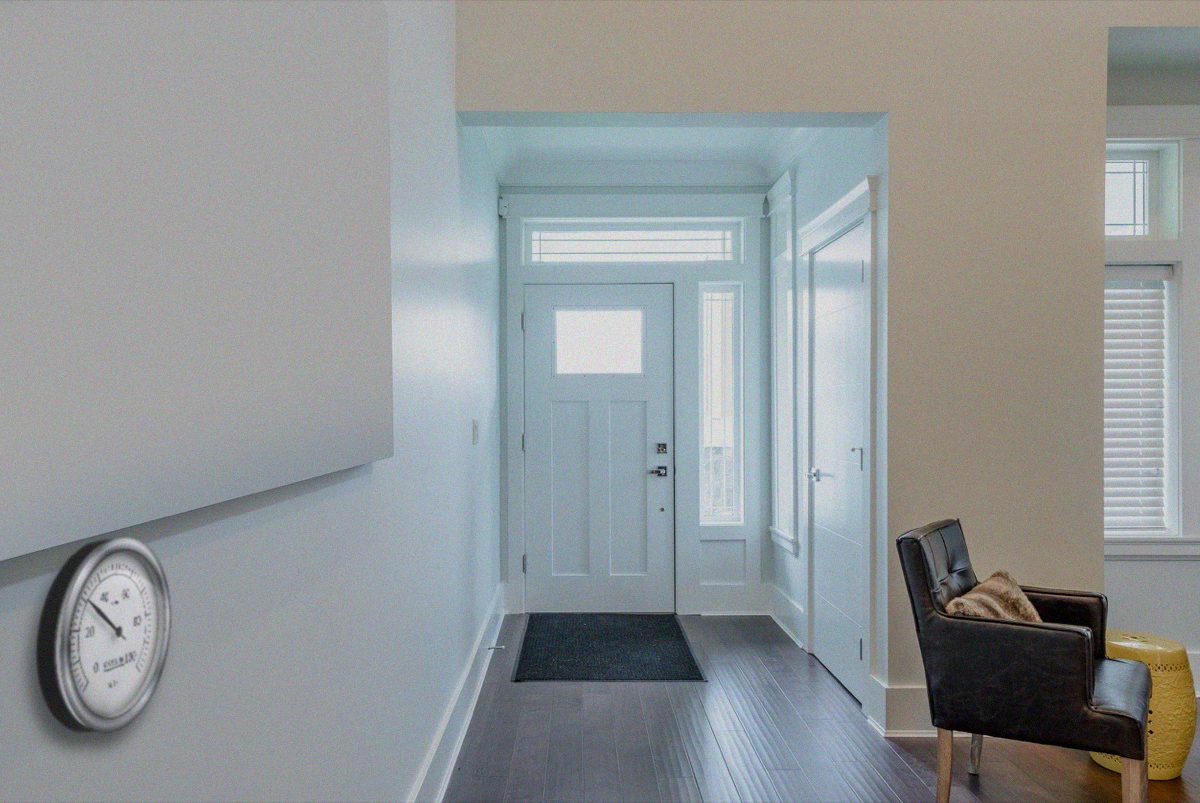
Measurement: 30 %
